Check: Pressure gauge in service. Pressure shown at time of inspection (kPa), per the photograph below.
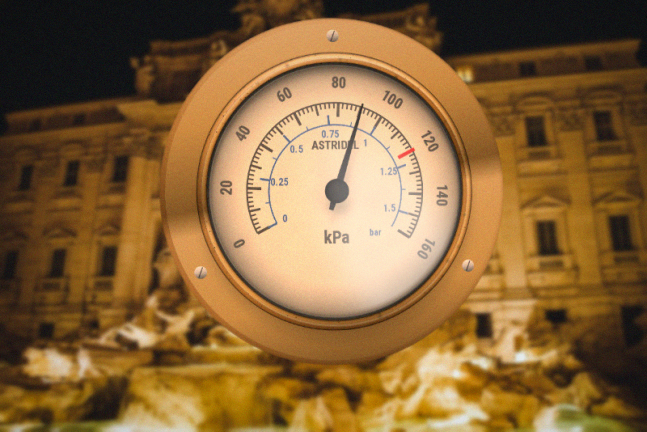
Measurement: 90 kPa
